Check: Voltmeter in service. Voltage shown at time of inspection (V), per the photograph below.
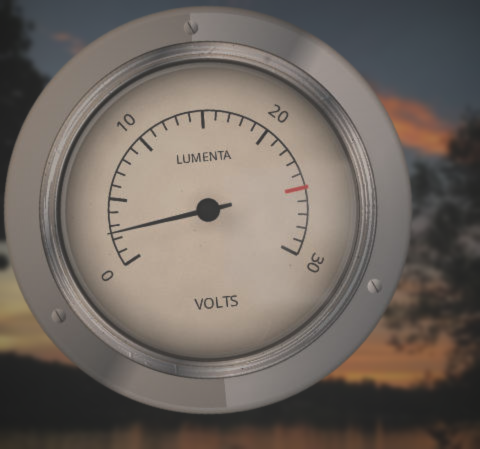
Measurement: 2.5 V
